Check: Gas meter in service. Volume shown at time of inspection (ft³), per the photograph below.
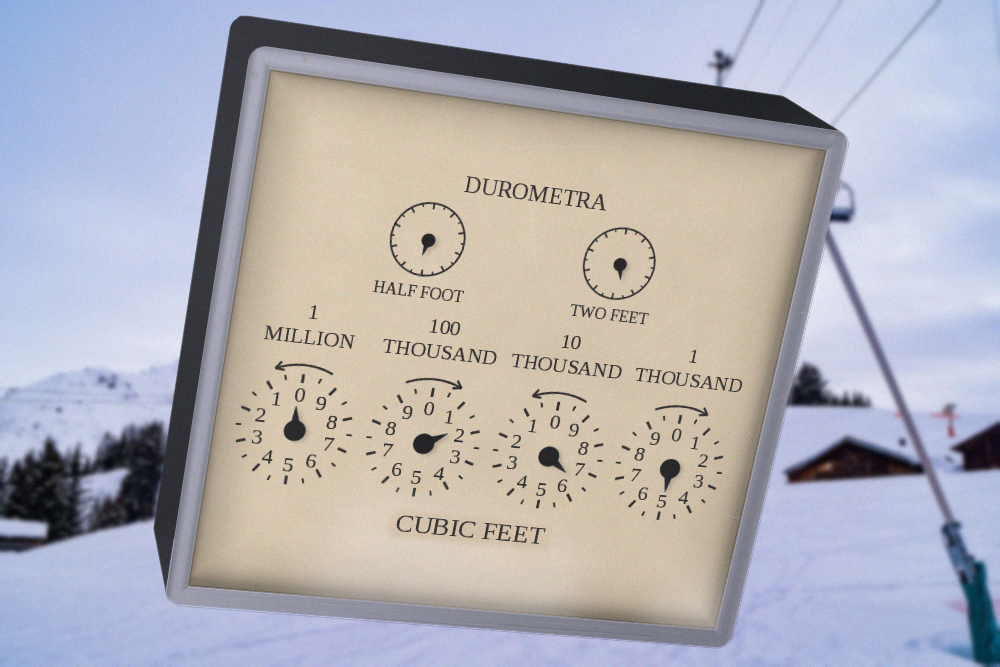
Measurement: 16500 ft³
